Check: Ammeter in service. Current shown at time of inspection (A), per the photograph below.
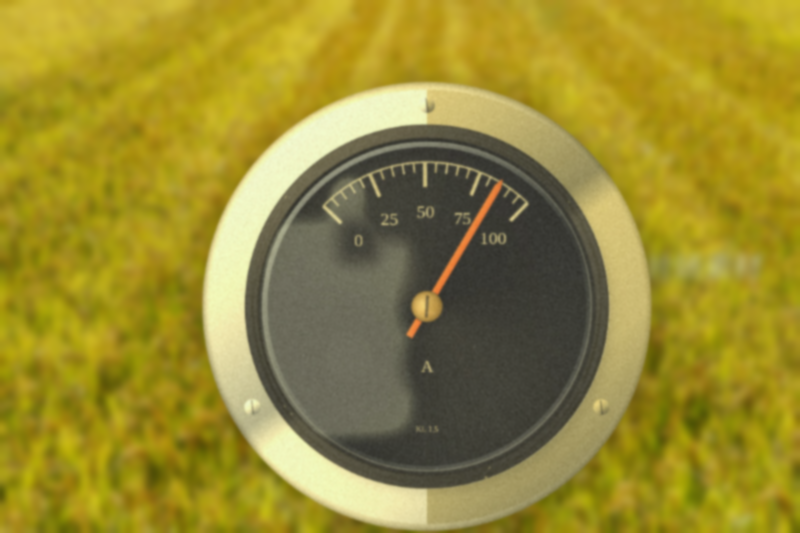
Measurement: 85 A
